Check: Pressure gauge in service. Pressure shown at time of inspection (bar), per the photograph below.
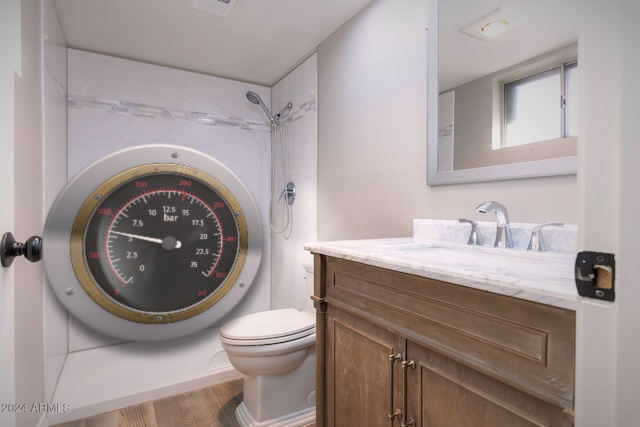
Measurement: 5.5 bar
